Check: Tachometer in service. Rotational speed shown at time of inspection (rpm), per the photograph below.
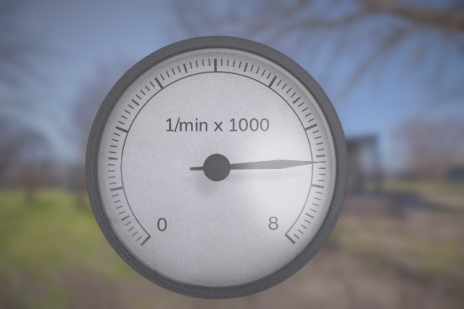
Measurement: 6600 rpm
